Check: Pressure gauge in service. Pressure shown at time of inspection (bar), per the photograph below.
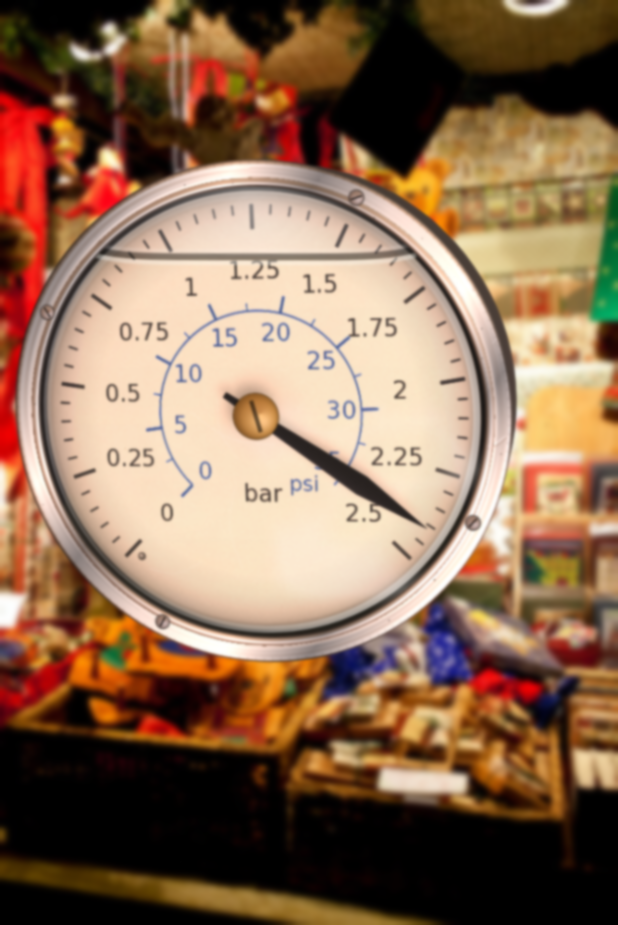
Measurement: 2.4 bar
